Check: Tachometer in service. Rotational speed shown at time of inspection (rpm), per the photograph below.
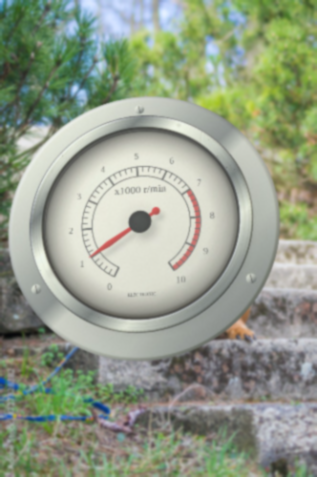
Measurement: 1000 rpm
